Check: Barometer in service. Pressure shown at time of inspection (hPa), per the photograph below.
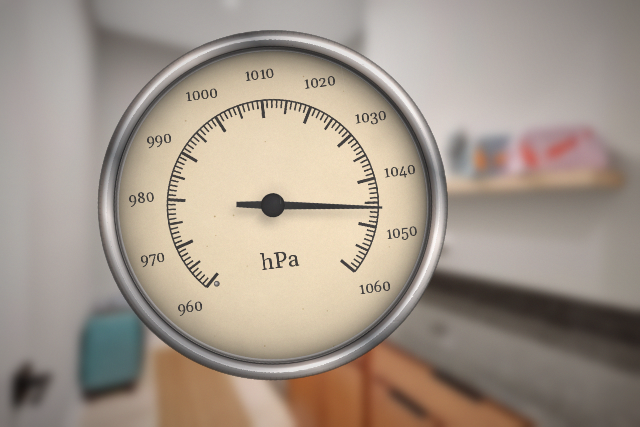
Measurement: 1046 hPa
